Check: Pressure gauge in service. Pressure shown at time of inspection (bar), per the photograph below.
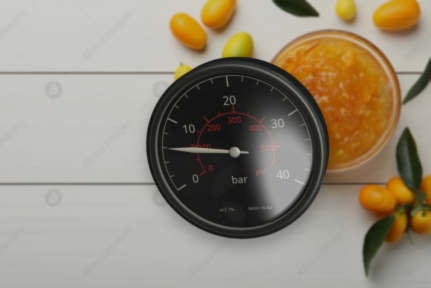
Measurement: 6 bar
